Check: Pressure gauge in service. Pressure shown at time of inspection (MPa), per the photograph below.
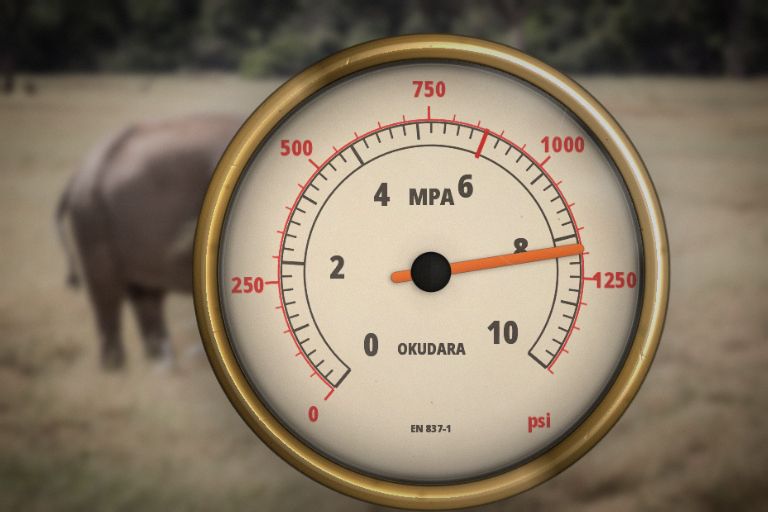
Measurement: 8.2 MPa
